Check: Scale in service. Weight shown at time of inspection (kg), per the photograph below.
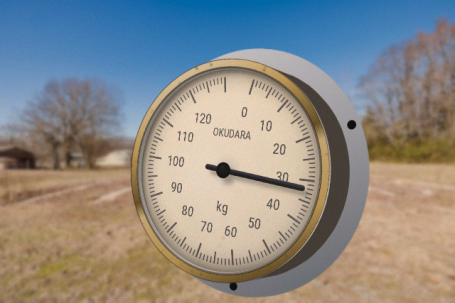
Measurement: 32 kg
